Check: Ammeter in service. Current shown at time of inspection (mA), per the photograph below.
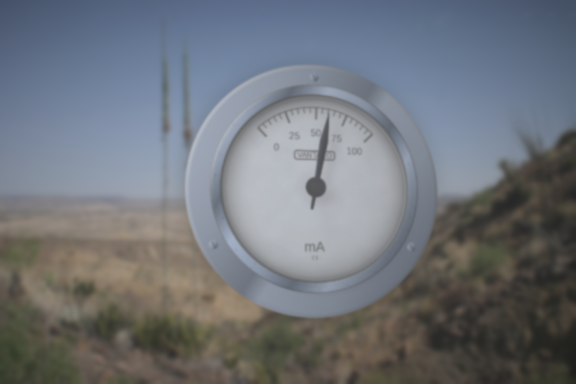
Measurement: 60 mA
